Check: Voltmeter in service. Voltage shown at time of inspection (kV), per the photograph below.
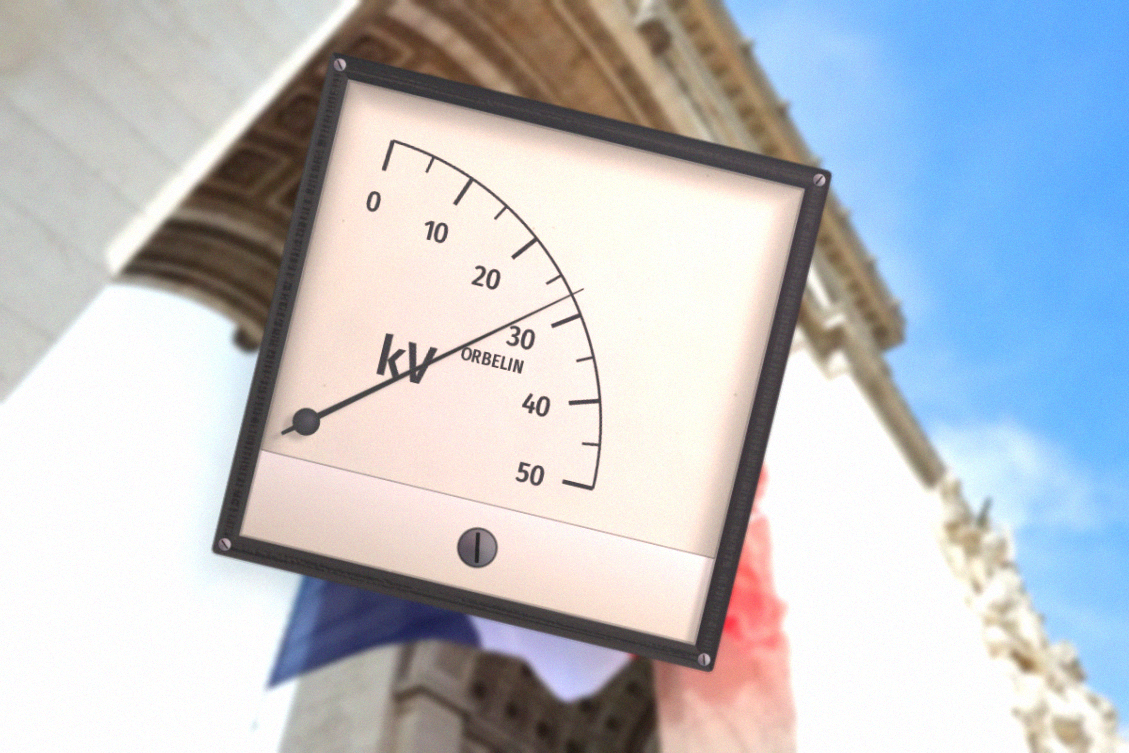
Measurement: 27.5 kV
